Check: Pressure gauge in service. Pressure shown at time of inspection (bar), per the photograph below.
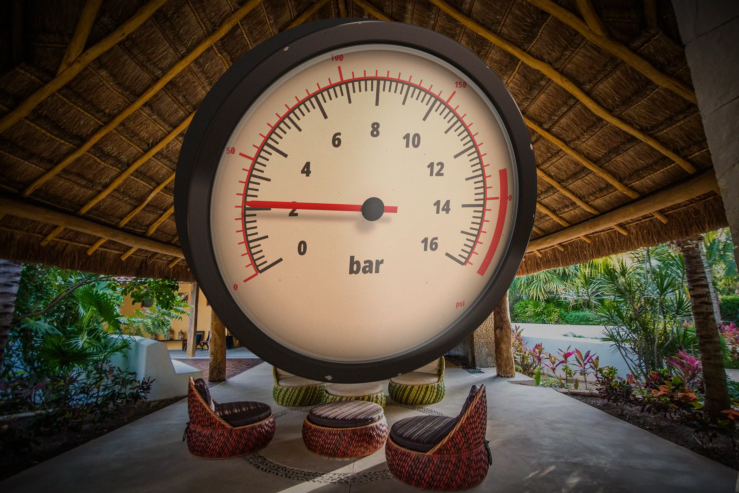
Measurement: 2.2 bar
